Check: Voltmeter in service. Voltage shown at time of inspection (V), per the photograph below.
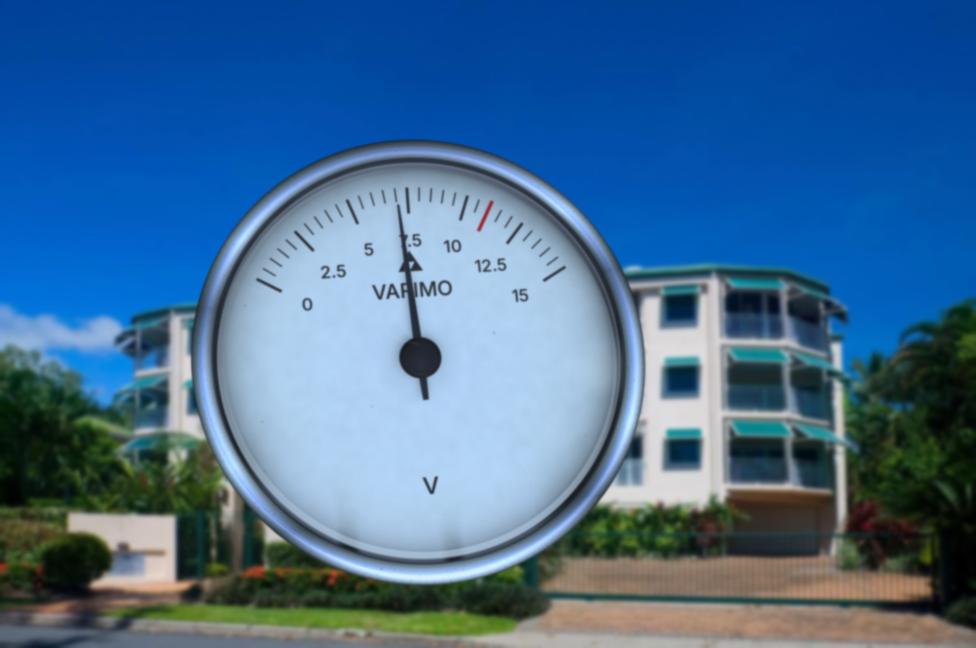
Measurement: 7 V
